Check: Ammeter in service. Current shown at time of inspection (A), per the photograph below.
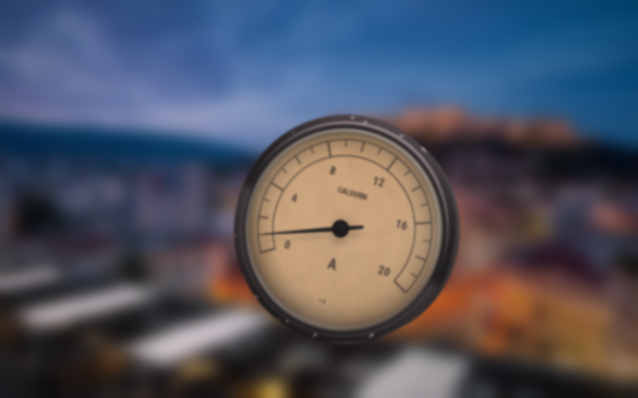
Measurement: 1 A
